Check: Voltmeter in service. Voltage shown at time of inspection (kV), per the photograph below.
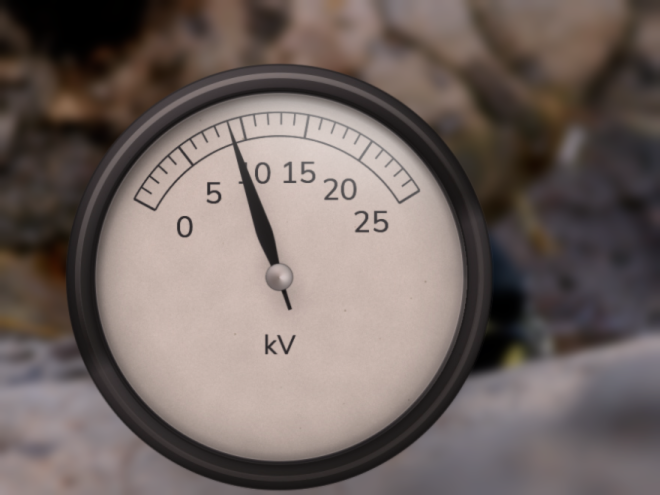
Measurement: 9 kV
